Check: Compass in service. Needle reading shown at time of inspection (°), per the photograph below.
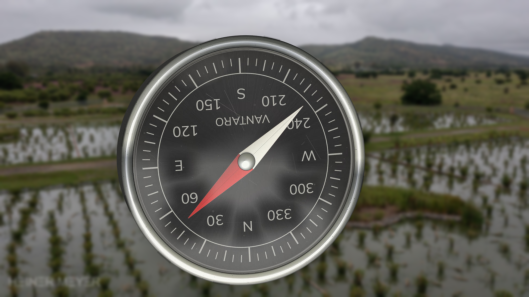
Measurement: 50 °
